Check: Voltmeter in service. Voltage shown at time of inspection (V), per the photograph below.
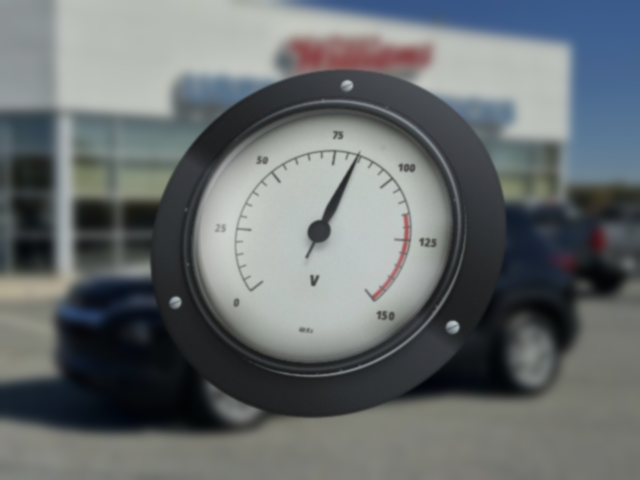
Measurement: 85 V
